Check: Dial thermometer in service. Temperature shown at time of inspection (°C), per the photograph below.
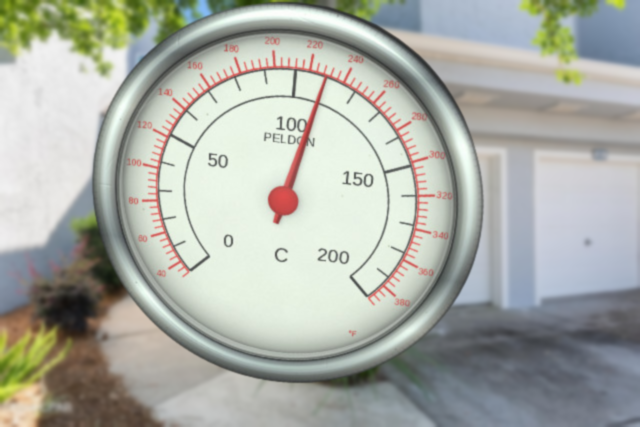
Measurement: 110 °C
